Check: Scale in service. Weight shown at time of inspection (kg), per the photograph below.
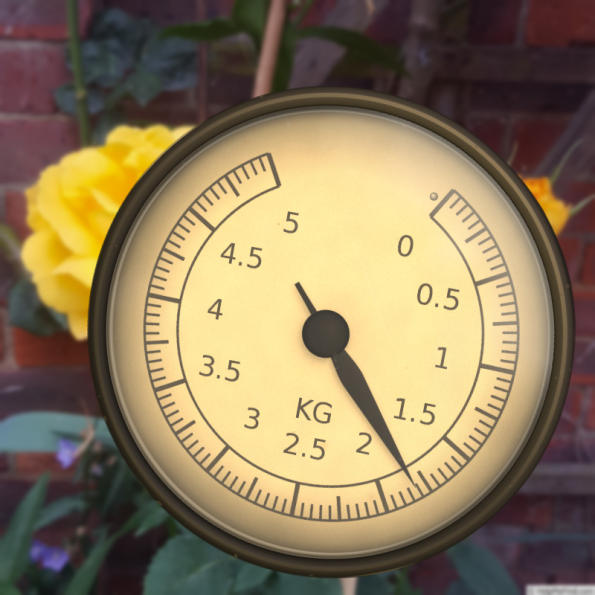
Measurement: 1.8 kg
